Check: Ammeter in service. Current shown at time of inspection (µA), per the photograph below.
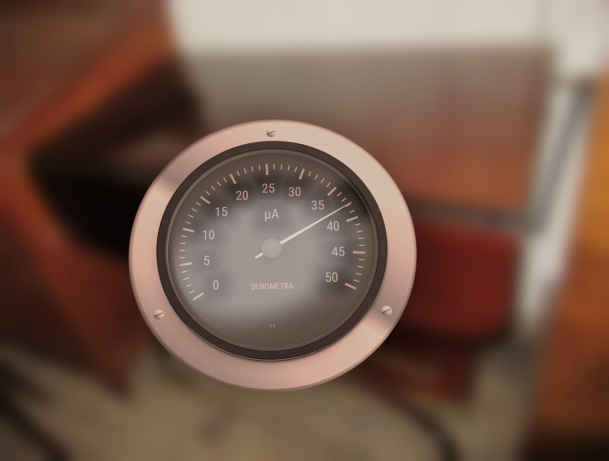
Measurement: 38 µA
